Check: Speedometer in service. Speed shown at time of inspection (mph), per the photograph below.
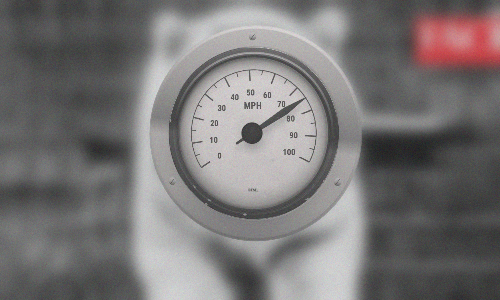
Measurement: 75 mph
